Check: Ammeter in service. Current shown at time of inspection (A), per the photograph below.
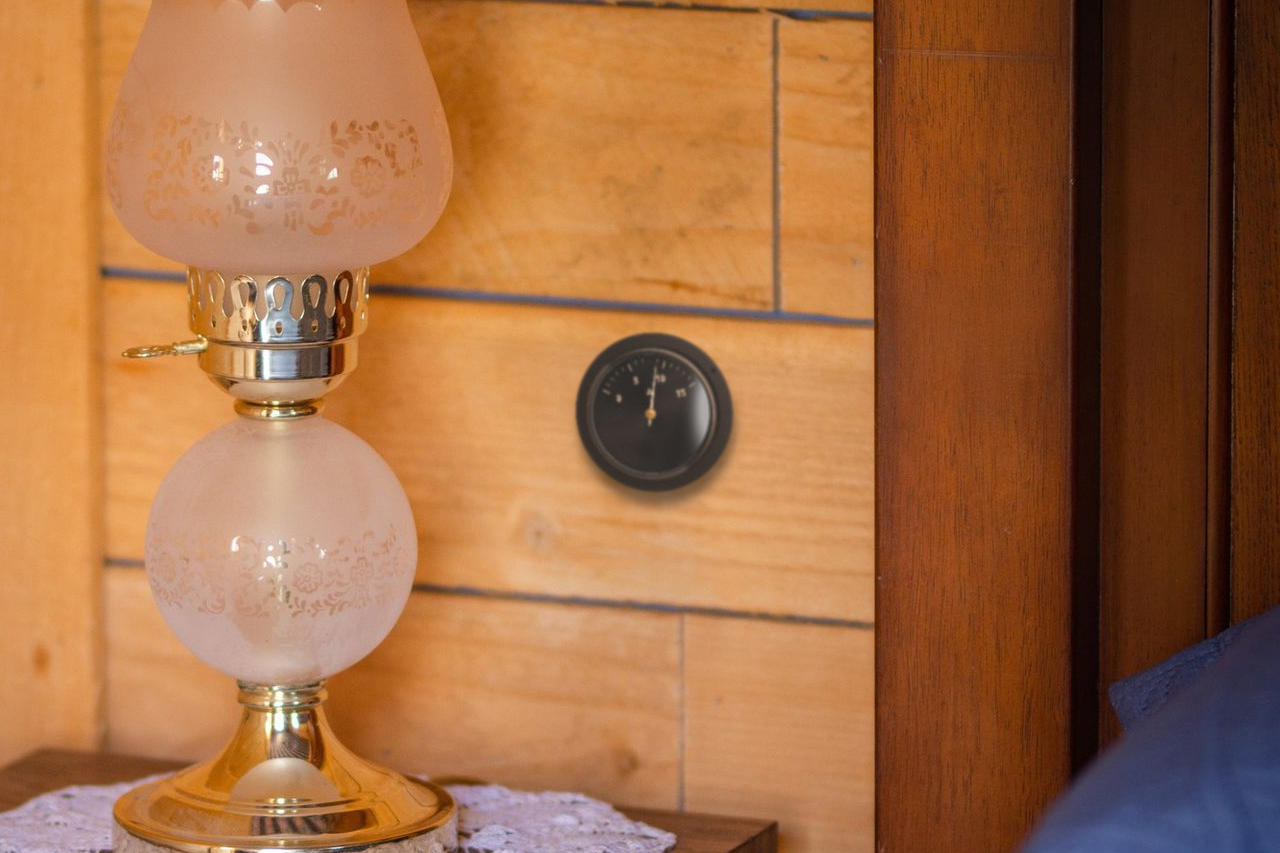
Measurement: 9 A
